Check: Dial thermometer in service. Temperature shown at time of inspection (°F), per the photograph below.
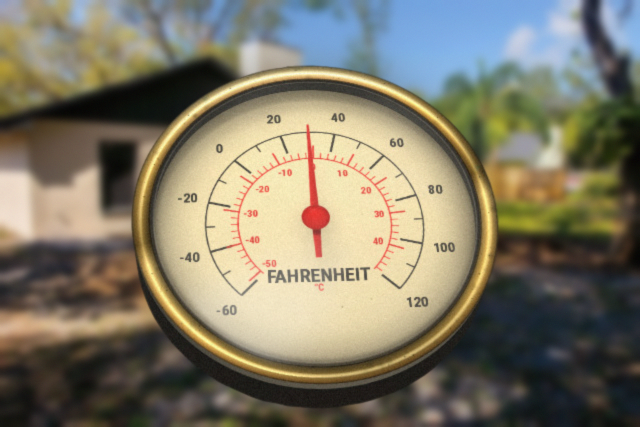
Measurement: 30 °F
